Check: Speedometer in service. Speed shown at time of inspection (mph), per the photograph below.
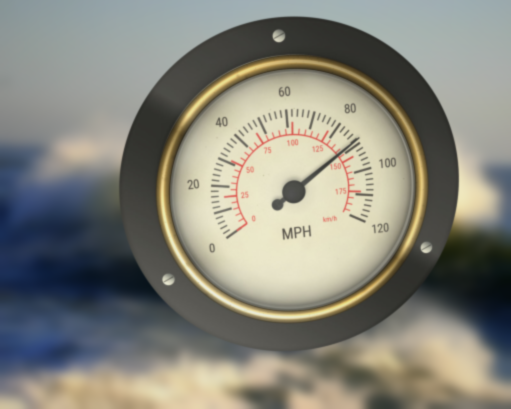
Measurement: 88 mph
